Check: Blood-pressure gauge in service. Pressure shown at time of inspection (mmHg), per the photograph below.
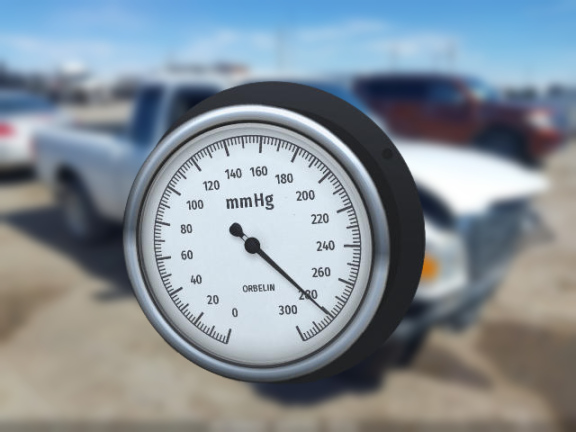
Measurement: 280 mmHg
